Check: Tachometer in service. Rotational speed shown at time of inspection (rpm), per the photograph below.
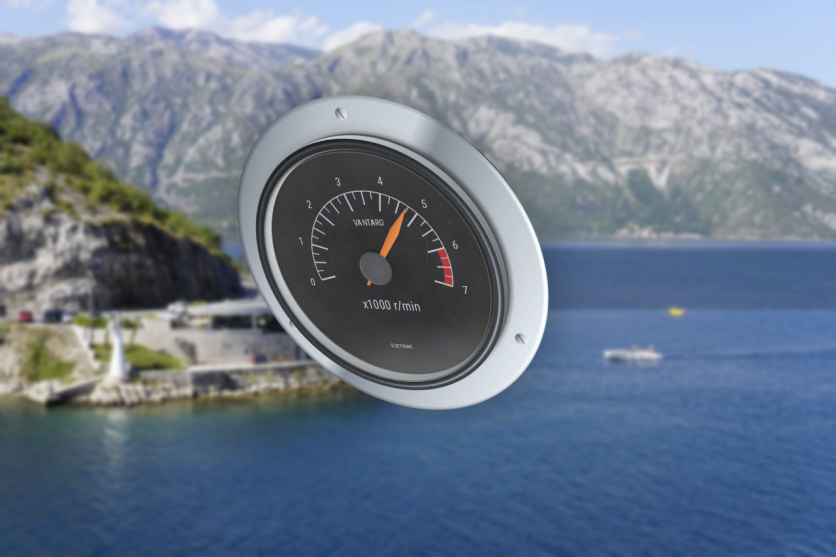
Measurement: 4750 rpm
